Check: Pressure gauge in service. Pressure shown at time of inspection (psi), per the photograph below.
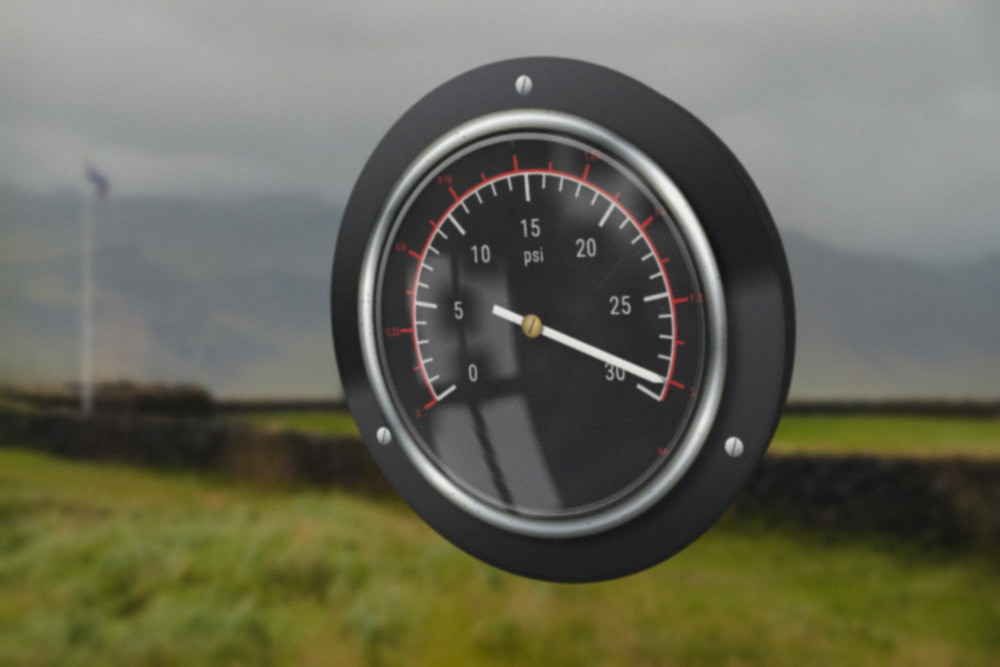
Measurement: 29 psi
